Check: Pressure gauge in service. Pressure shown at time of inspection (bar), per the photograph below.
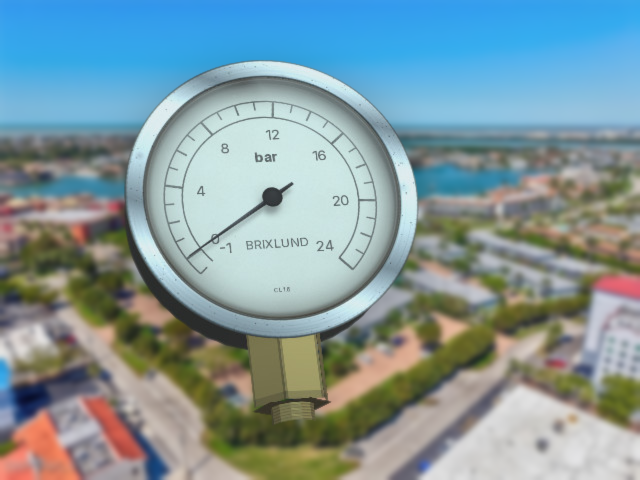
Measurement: 0 bar
